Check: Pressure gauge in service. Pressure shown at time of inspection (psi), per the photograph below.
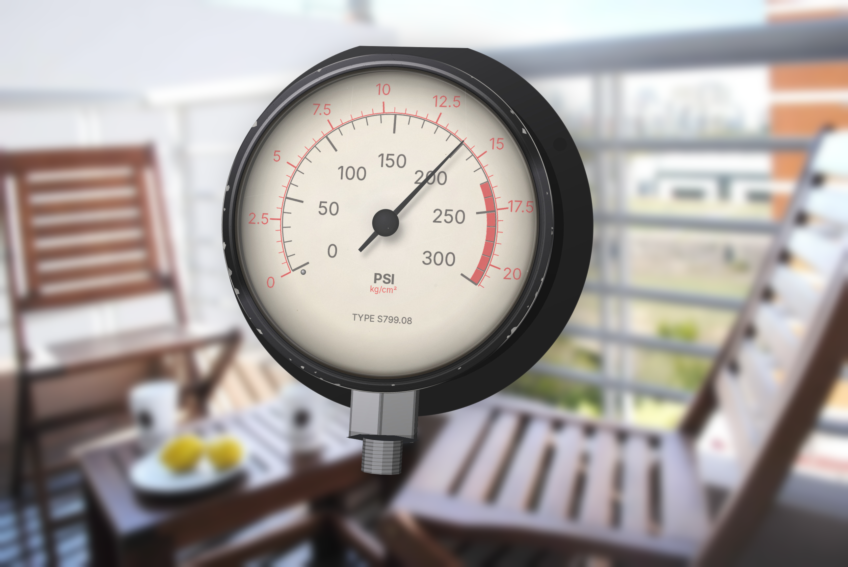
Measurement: 200 psi
